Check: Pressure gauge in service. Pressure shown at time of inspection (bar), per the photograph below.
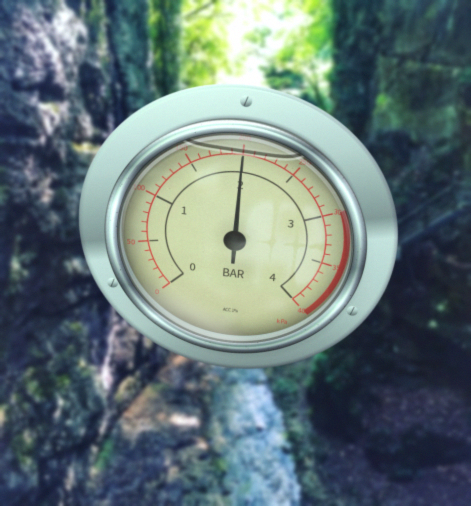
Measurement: 2 bar
